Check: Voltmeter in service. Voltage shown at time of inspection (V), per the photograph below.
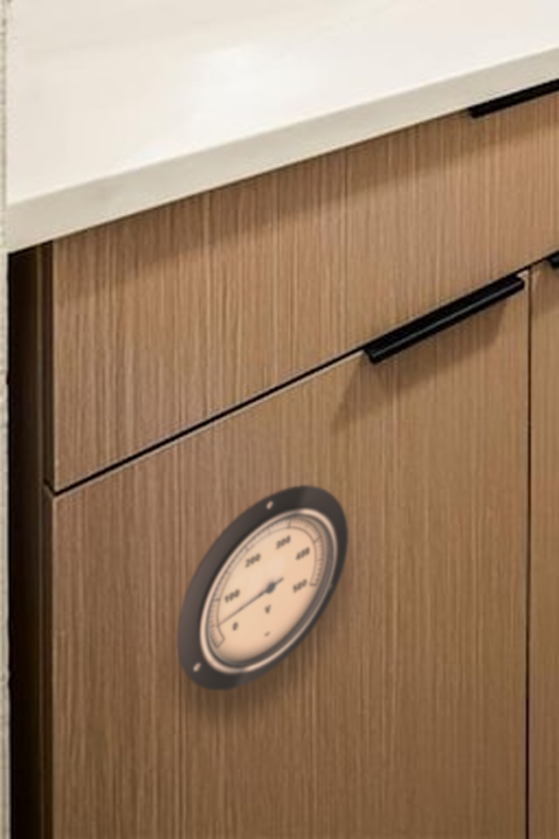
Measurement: 50 V
